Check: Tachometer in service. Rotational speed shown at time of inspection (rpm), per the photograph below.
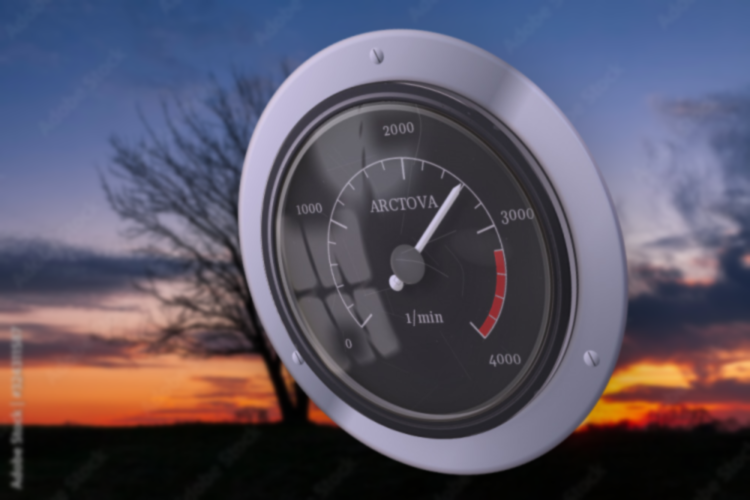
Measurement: 2600 rpm
